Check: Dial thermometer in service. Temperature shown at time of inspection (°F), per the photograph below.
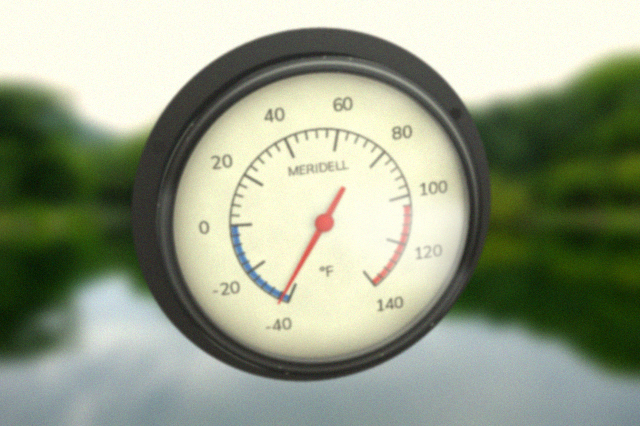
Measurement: -36 °F
